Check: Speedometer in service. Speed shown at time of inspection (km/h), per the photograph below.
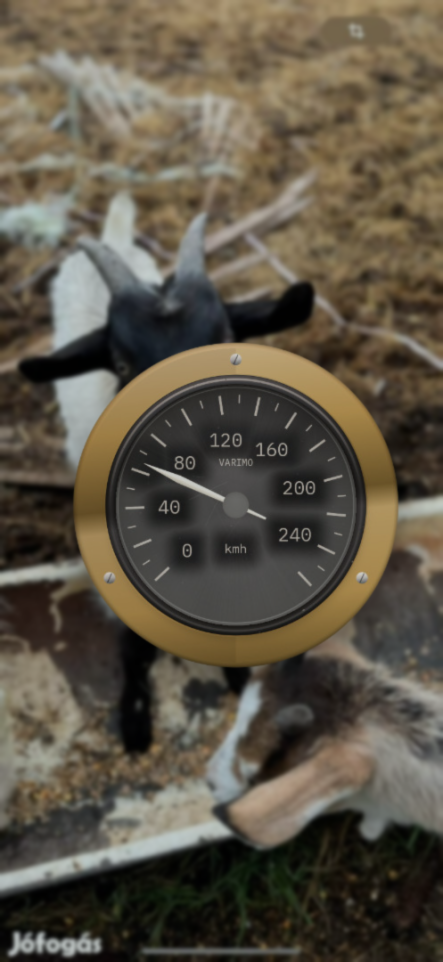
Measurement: 65 km/h
